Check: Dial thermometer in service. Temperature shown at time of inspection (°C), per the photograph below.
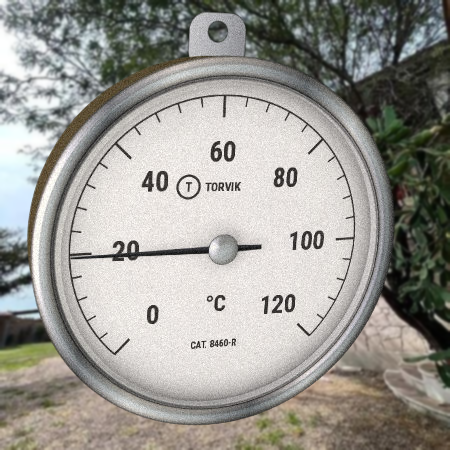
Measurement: 20 °C
